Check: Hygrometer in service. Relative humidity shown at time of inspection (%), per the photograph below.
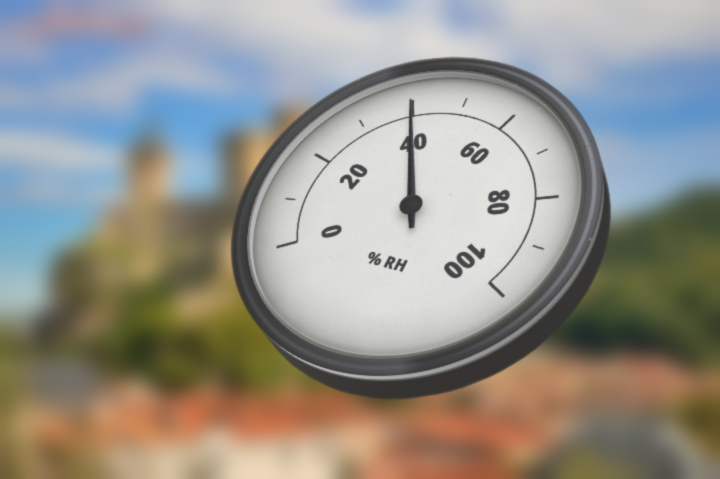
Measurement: 40 %
